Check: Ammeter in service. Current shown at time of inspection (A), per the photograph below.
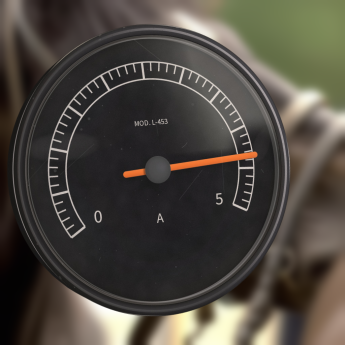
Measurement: 4.35 A
